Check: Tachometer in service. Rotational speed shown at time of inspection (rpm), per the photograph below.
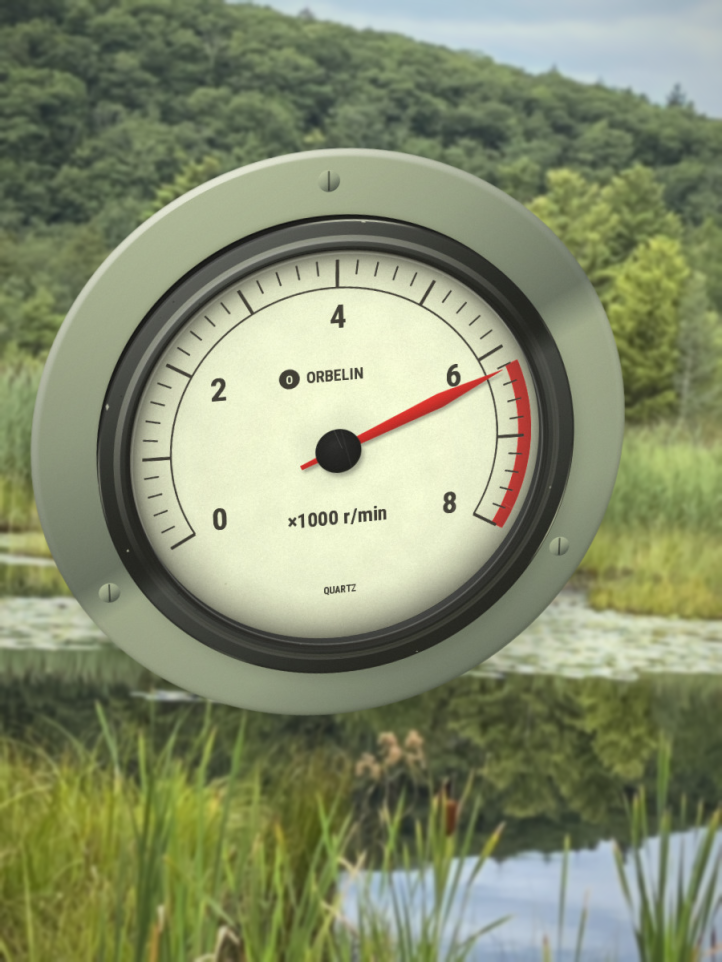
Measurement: 6200 rpm
